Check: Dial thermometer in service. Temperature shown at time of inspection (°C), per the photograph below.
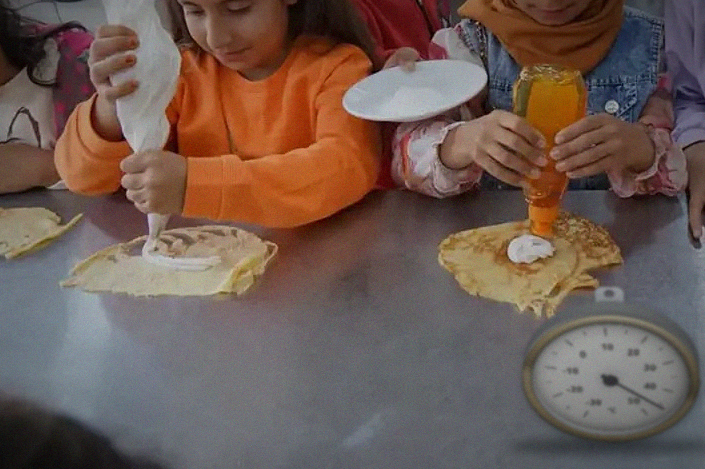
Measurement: 45 °C
